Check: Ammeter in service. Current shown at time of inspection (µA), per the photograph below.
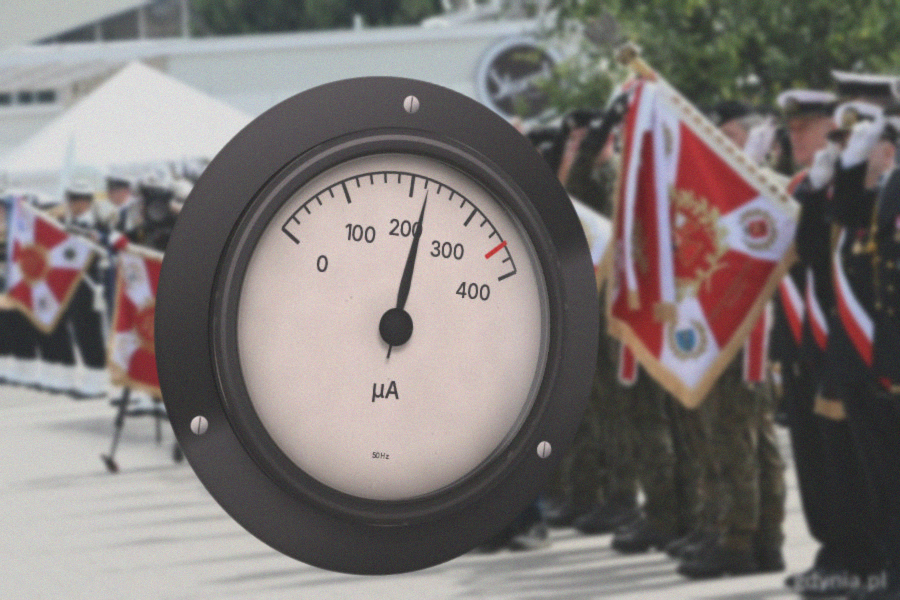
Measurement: 220 µA
